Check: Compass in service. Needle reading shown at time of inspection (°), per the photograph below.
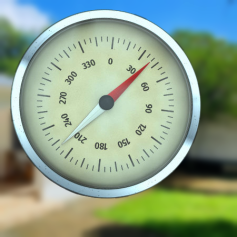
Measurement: 40 °
